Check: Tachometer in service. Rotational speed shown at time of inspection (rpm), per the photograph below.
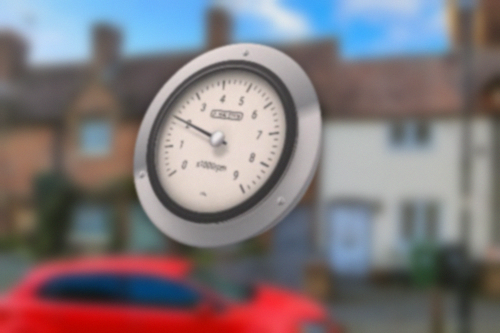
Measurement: 2000 rpm
